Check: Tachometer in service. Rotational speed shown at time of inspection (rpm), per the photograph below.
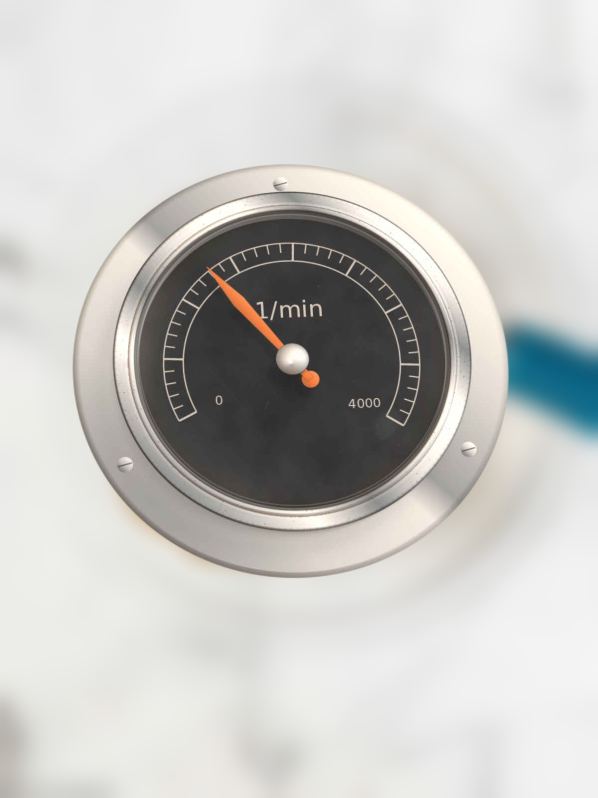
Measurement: 1300 rpm
